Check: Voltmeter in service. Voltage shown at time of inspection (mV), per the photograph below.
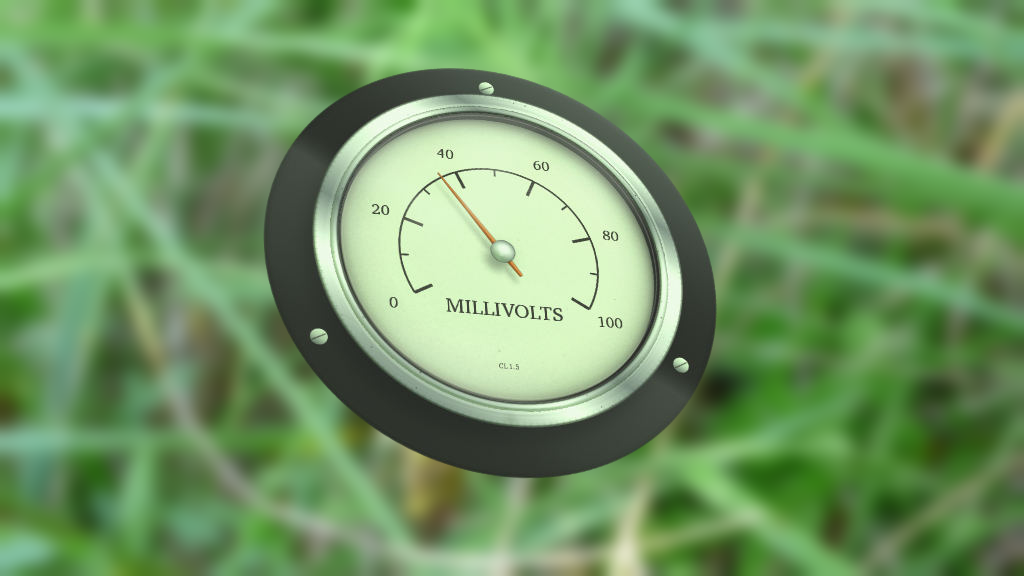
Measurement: 35 mV
